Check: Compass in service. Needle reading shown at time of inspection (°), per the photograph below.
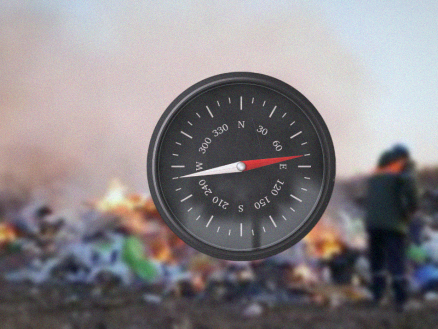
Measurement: 80 °
